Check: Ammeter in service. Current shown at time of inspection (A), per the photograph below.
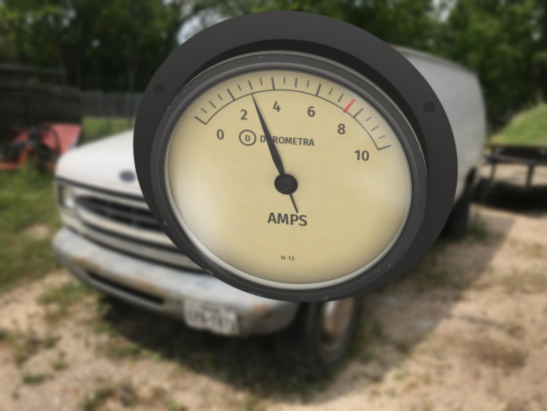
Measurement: 3 A
